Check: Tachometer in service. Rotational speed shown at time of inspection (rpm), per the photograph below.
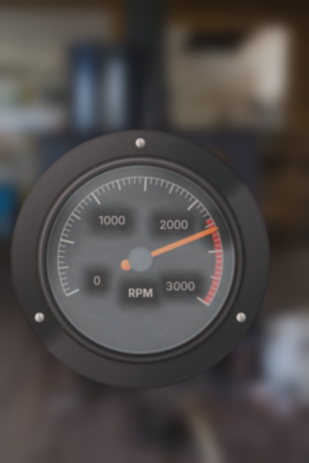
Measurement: 2300 rpm
